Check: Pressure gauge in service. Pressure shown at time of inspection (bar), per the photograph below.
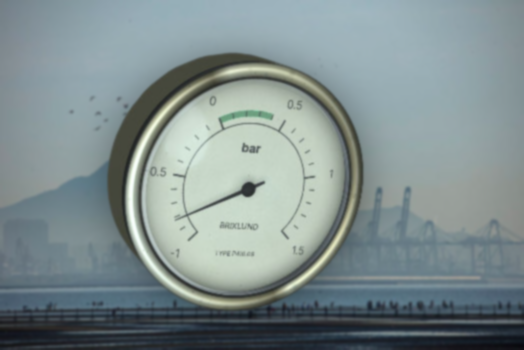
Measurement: -0.8 bar
